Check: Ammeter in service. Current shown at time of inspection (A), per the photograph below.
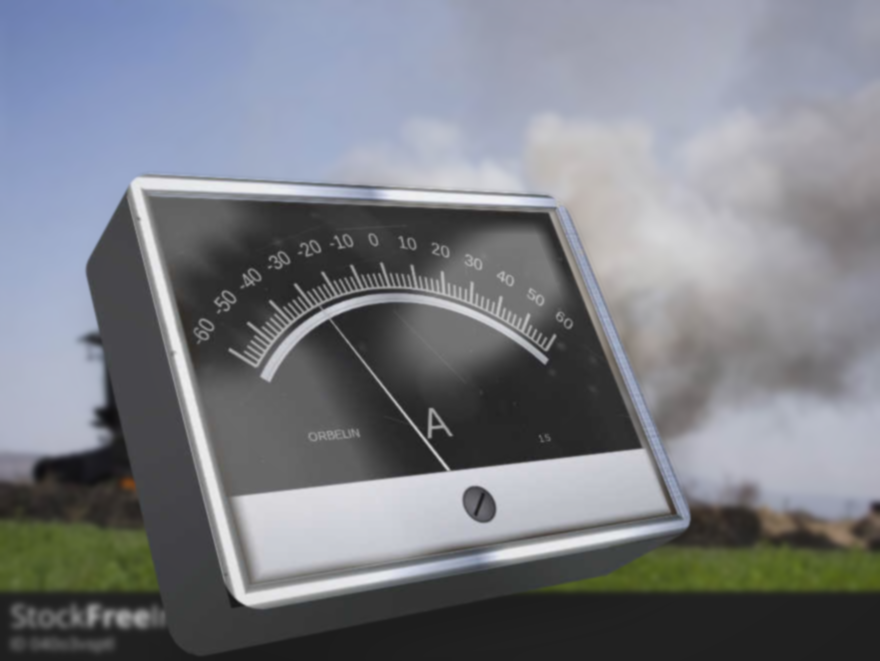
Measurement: -30 A
